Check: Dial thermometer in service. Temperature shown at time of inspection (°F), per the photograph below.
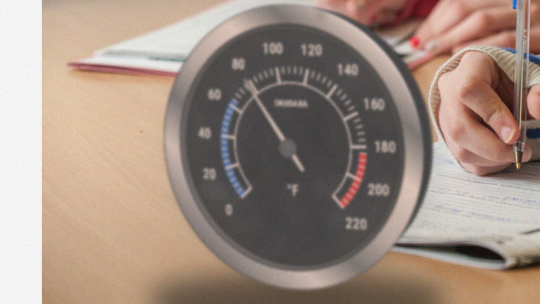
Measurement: 80 °F
